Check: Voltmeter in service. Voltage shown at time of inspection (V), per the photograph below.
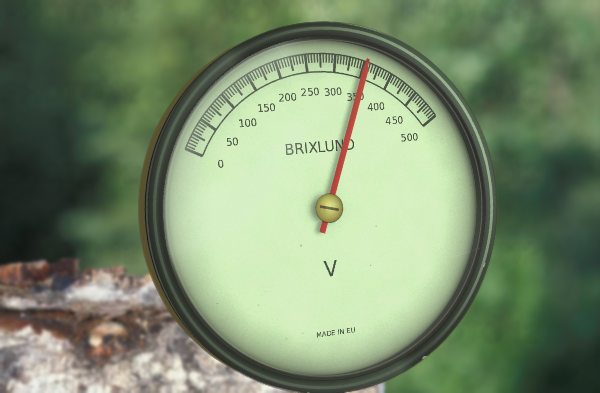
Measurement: 350 V
